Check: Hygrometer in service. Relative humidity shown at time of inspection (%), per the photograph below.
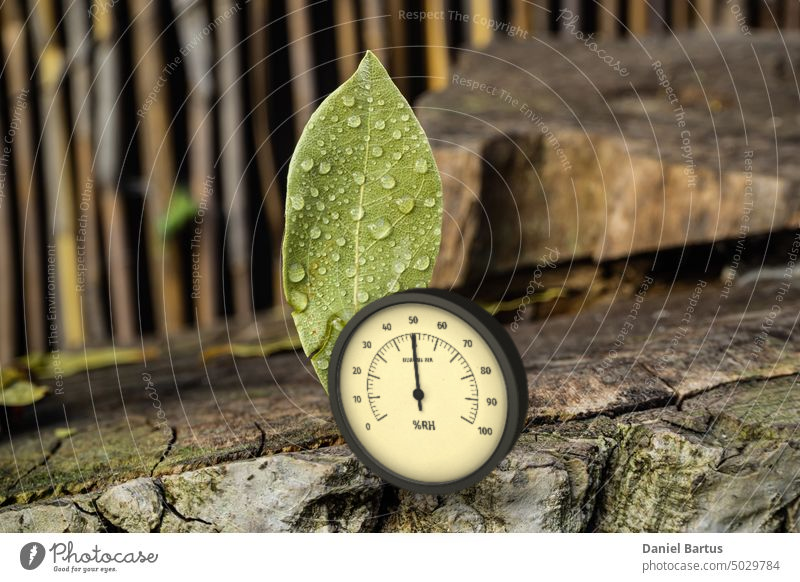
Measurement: 50 %
